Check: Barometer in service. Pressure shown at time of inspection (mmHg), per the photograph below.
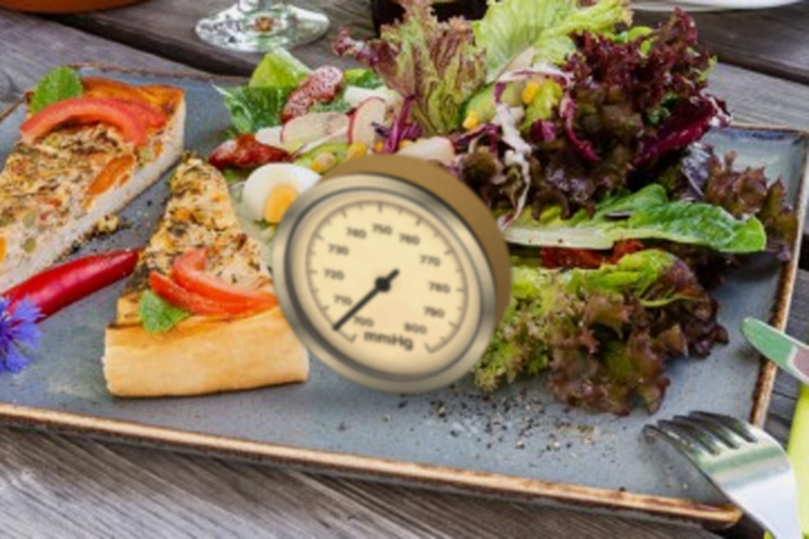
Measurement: 705 mmHg
